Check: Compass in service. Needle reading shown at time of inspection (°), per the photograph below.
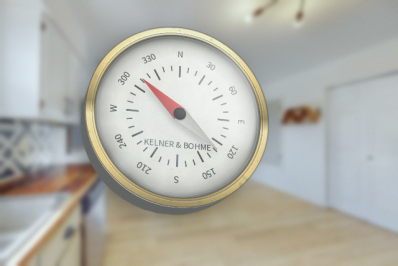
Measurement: 310 °
